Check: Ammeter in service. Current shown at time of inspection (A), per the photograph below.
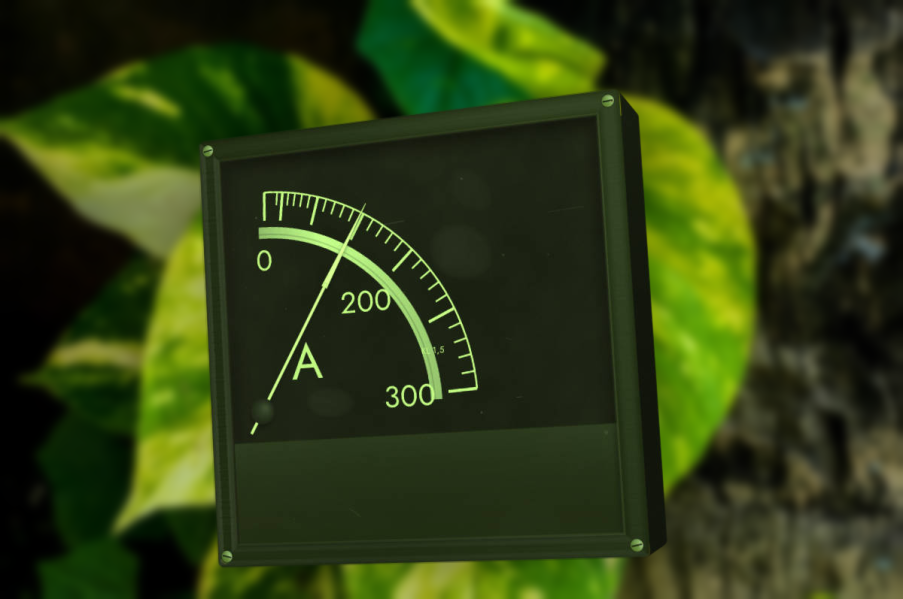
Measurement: 150 A
